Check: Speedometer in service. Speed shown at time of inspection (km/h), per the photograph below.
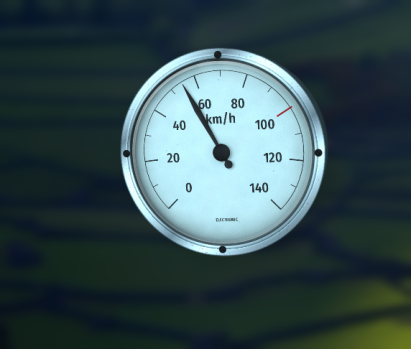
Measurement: 55 km/h
